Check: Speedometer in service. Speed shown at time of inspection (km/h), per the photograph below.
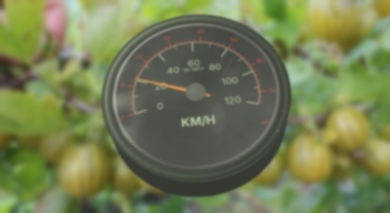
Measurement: 20 km/h
